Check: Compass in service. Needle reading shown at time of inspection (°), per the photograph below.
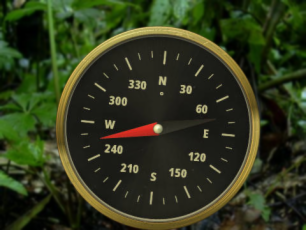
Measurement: 255 °
